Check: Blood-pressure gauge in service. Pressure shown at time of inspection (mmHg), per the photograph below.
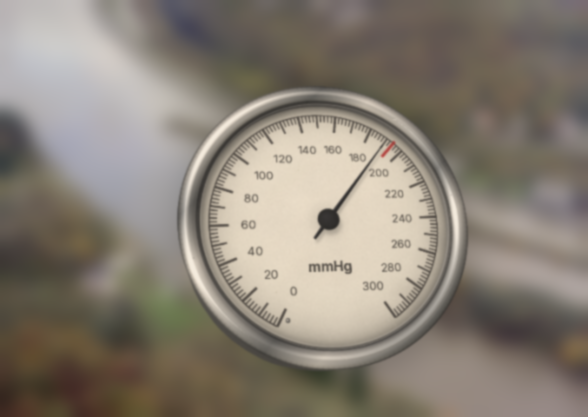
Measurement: 190 mmHg
